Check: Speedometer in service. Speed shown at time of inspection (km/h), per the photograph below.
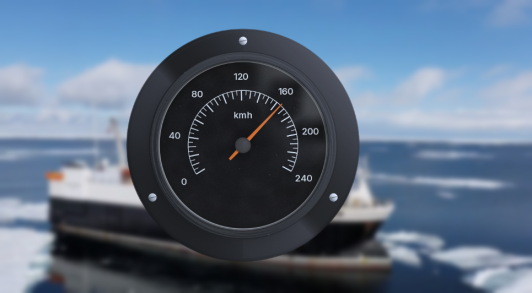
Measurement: 165 km/h
